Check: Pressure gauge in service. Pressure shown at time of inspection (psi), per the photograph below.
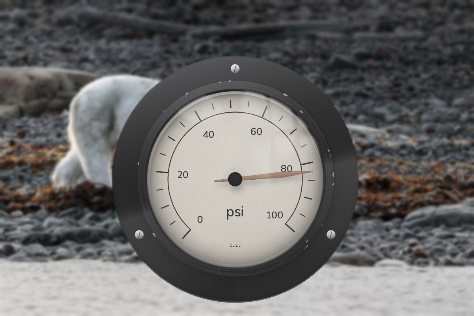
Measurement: 82.5 psi
